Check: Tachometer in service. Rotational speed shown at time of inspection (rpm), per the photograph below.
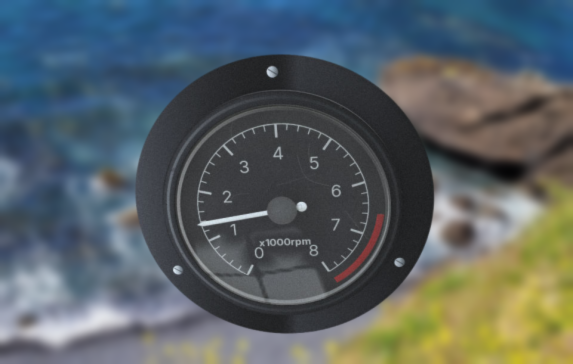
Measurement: 1400 rpm
